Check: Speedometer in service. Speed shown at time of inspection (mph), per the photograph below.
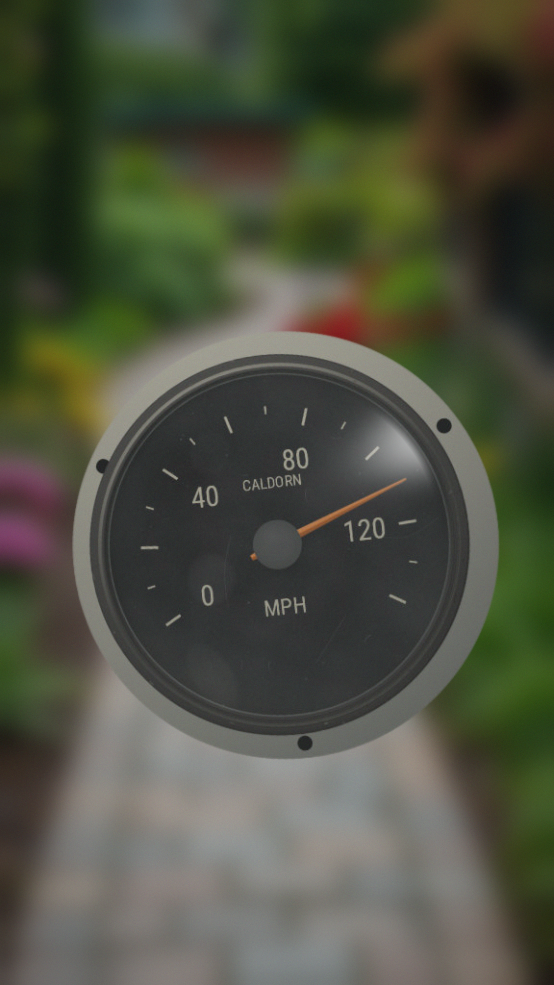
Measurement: 110 mph
